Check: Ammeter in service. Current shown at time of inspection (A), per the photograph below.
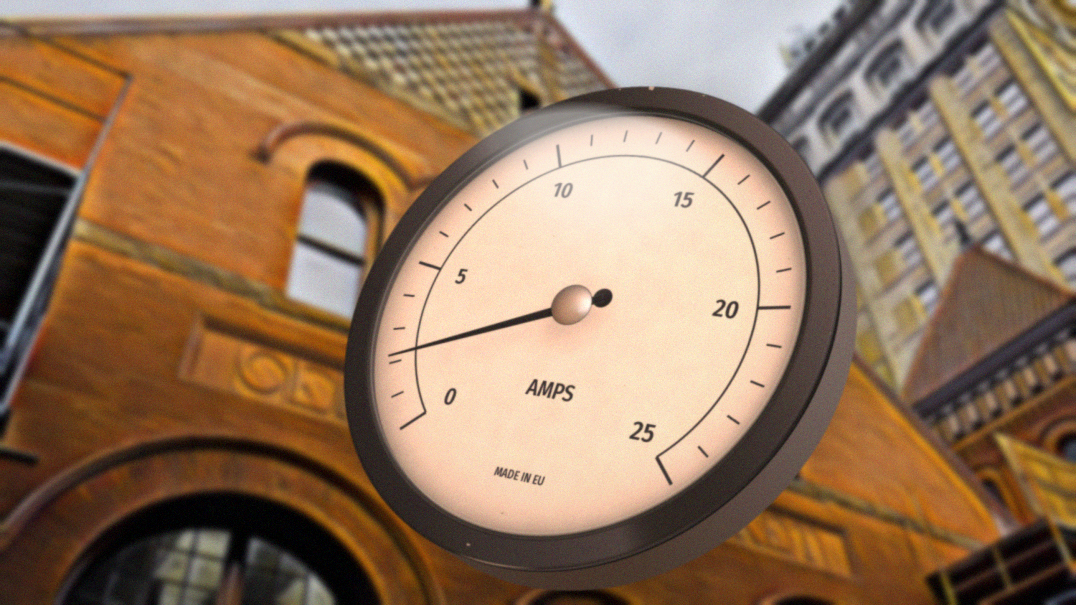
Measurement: 2 A
